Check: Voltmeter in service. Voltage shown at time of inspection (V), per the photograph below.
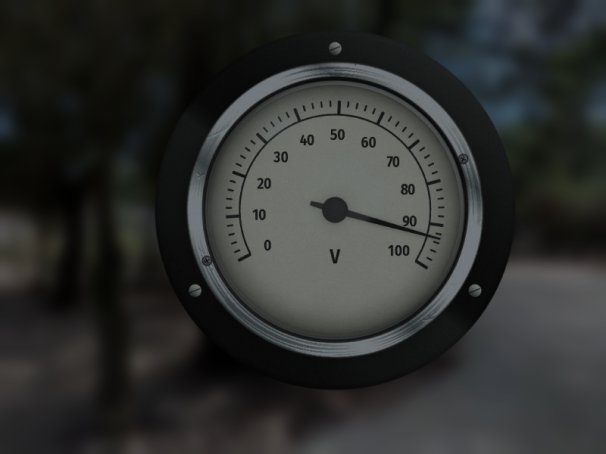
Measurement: 93 V
